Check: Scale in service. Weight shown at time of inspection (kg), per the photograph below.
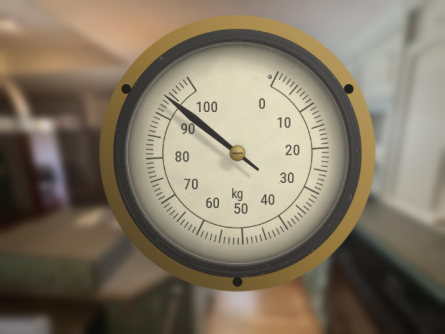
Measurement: 94 kg
